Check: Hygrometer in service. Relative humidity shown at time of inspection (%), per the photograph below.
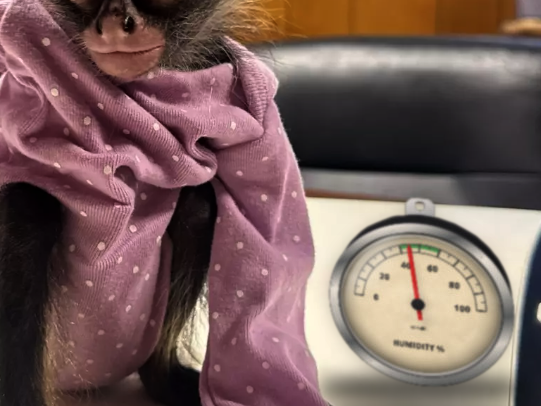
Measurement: 45 %
